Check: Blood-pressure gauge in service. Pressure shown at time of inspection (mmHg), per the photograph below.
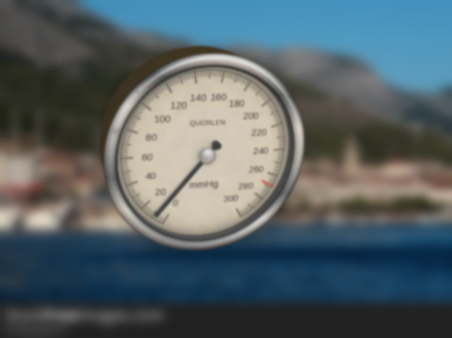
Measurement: 10 mmHg
